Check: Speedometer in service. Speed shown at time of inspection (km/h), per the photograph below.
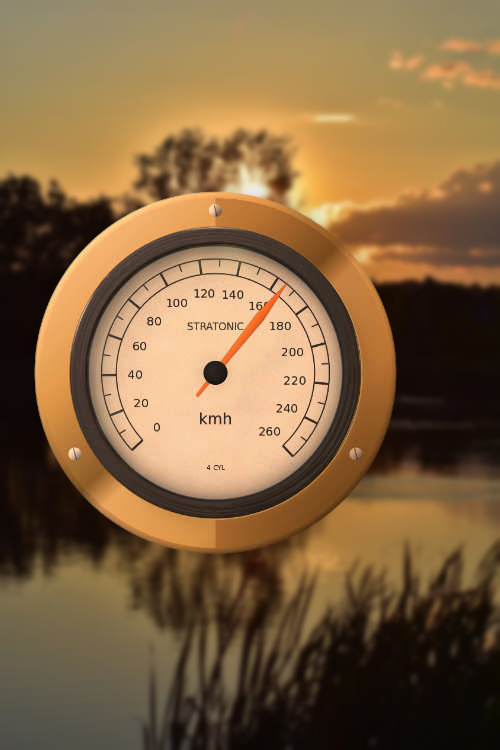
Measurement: 165 km/h
